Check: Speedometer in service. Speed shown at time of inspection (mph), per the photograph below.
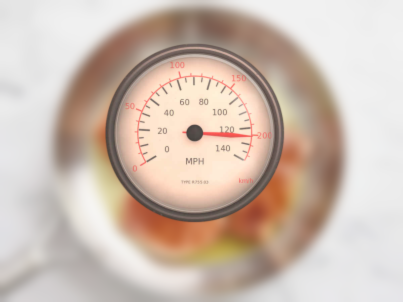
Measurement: 125 mph
